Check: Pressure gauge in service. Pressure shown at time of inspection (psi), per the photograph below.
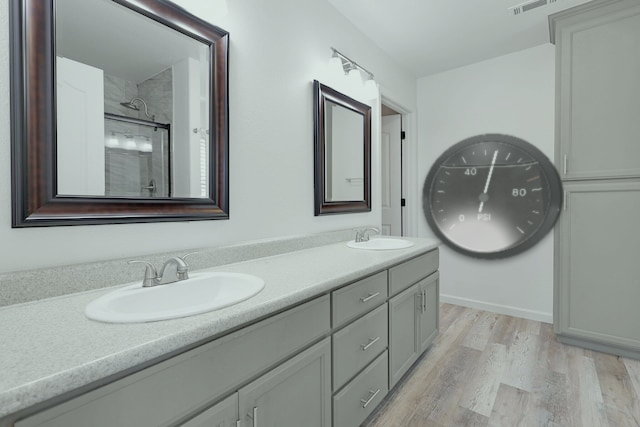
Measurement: 55 psi
